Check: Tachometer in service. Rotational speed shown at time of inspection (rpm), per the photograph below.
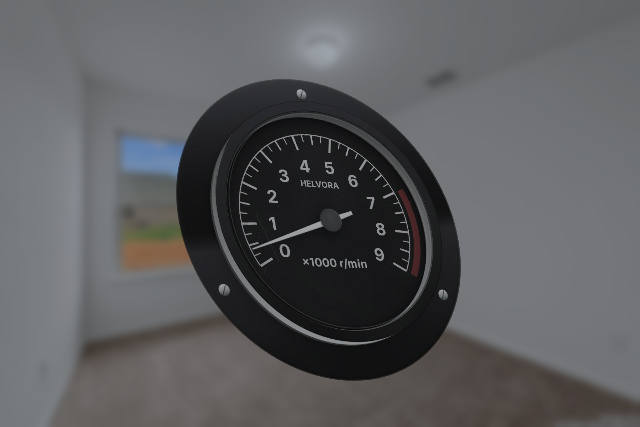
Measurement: 375 rpm
